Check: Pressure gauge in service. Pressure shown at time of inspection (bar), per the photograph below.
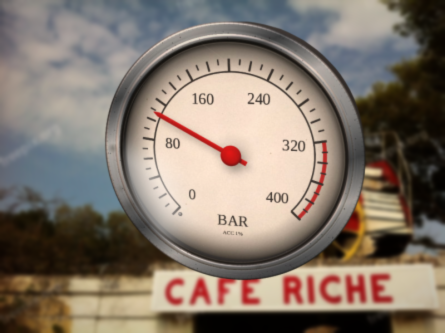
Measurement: 110 bar
